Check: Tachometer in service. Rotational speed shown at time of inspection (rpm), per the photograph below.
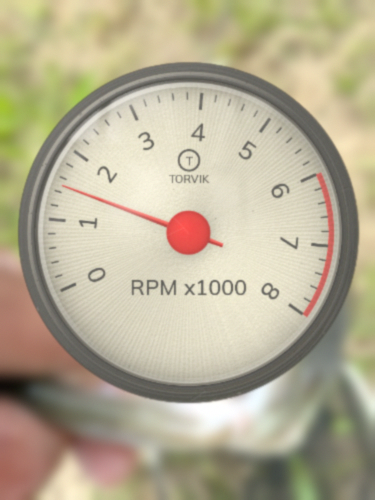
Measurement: 1500 rpm
